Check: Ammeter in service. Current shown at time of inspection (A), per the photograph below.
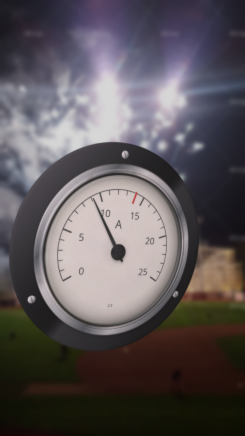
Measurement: 9 A
